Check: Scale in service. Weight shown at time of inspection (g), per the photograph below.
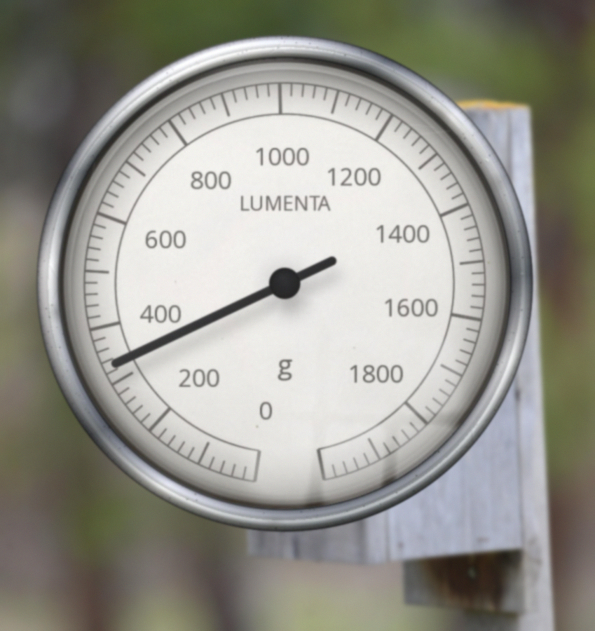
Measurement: 330 g
